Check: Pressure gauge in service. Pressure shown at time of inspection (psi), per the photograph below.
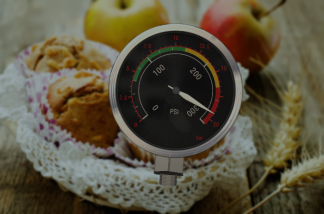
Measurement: 280 psi
